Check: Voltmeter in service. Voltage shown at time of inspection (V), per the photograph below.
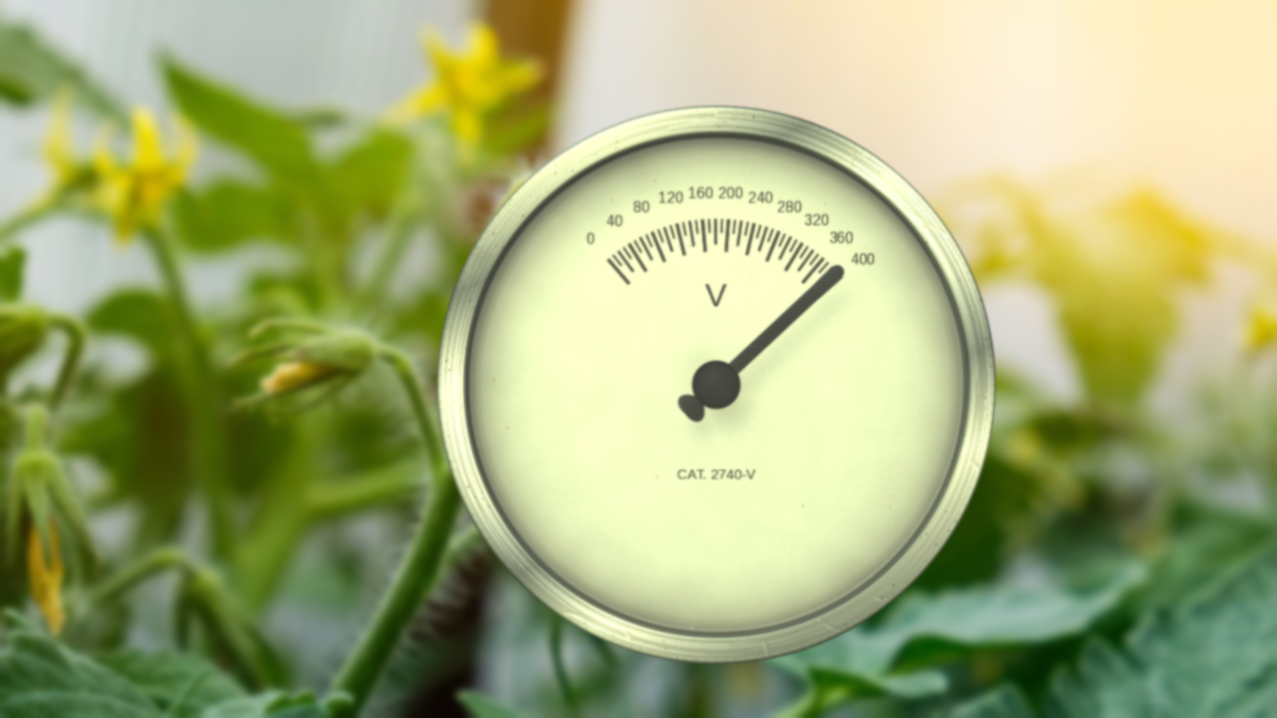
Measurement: 390 V
